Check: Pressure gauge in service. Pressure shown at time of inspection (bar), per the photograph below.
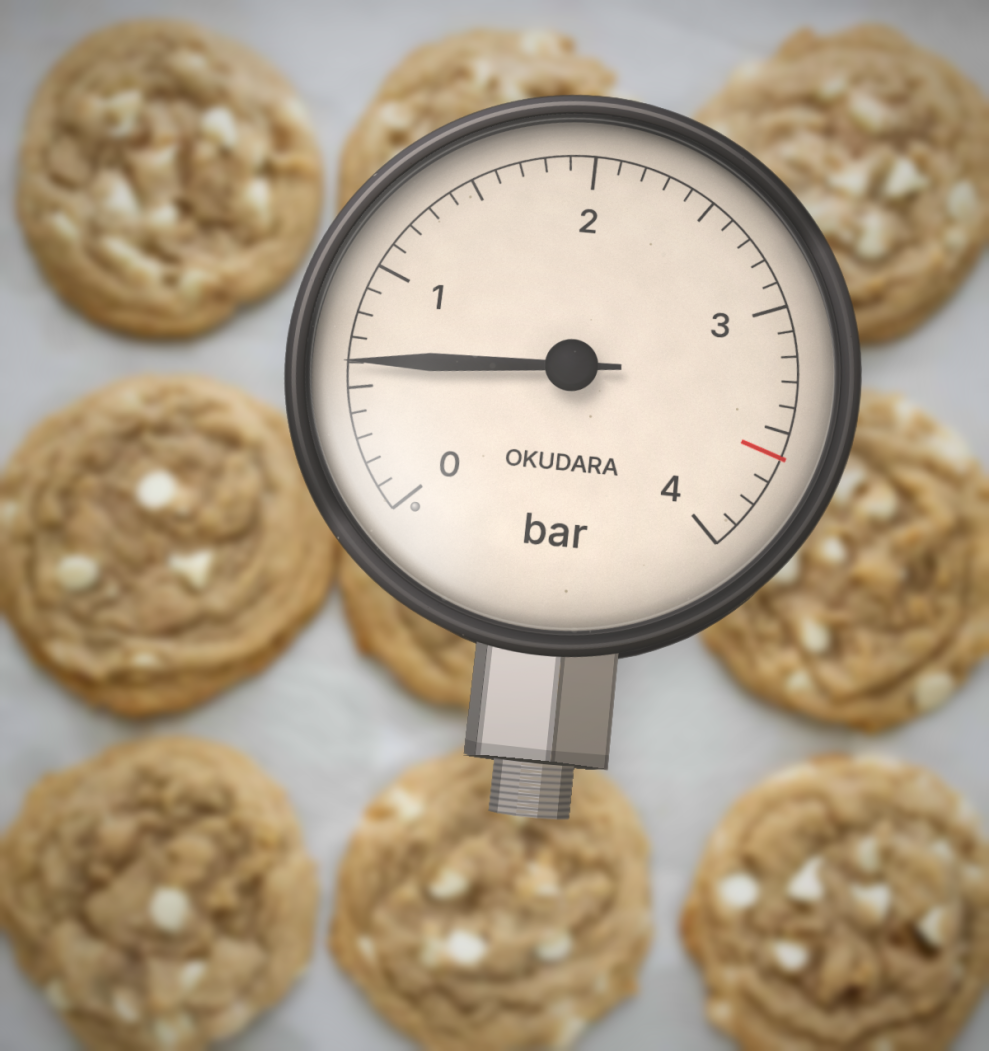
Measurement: 0.6 bar
